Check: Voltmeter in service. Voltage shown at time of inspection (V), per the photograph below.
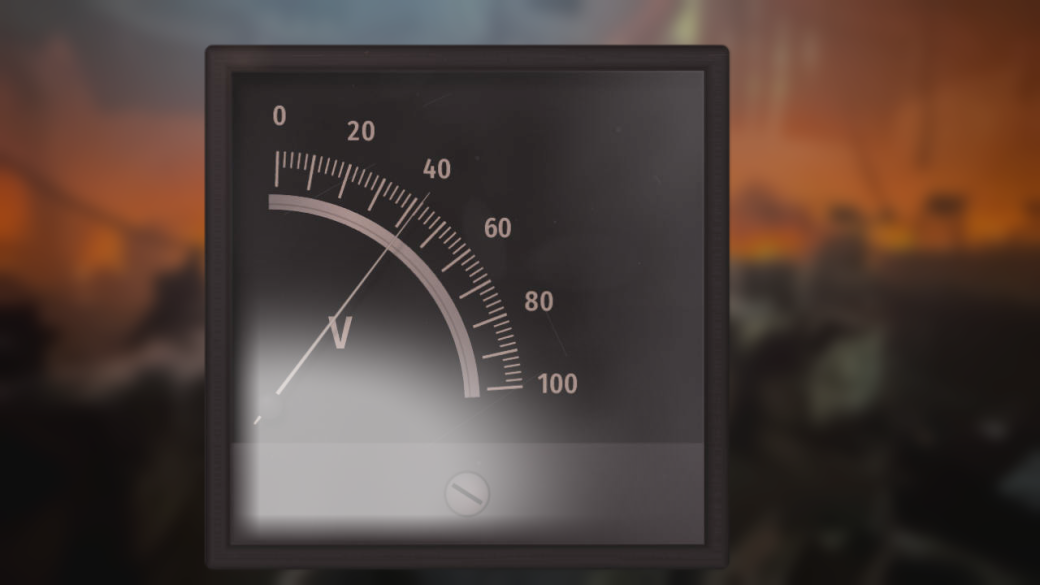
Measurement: 42 V
